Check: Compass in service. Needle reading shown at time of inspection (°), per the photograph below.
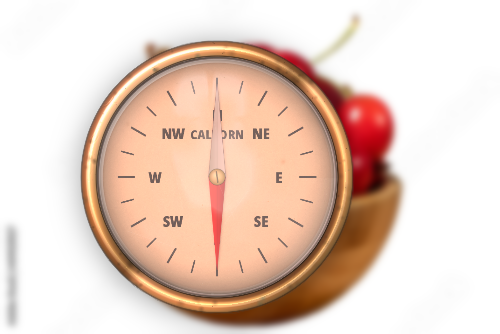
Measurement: 180 °
